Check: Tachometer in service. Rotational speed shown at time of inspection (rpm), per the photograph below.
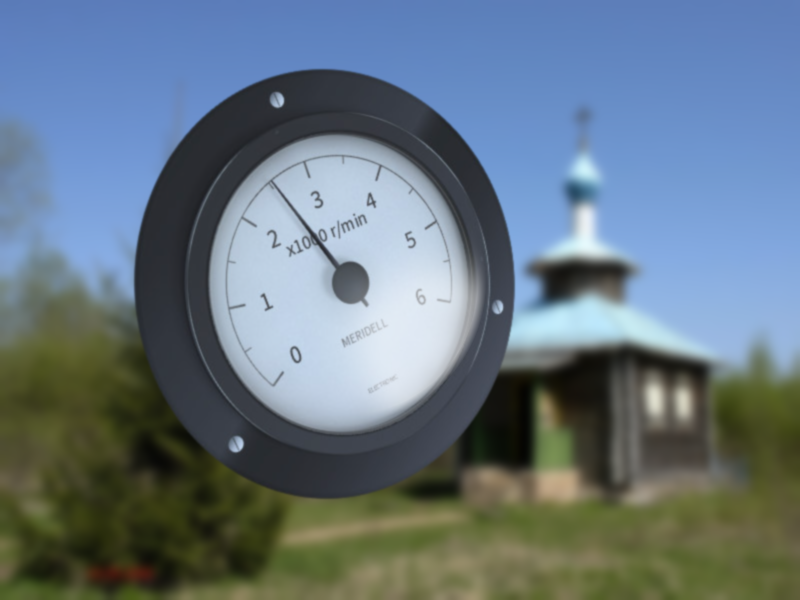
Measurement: 2500 rpm
